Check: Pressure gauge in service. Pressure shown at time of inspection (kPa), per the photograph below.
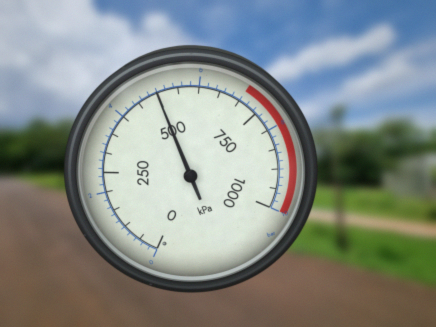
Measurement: 500 kPa
